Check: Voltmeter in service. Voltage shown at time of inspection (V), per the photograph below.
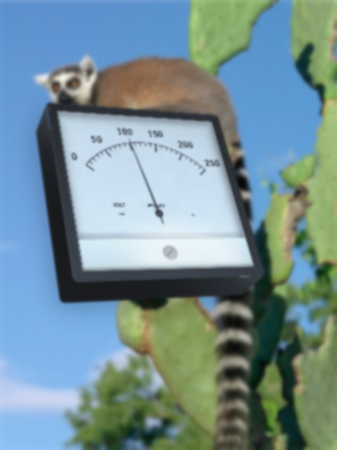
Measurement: 100 V
